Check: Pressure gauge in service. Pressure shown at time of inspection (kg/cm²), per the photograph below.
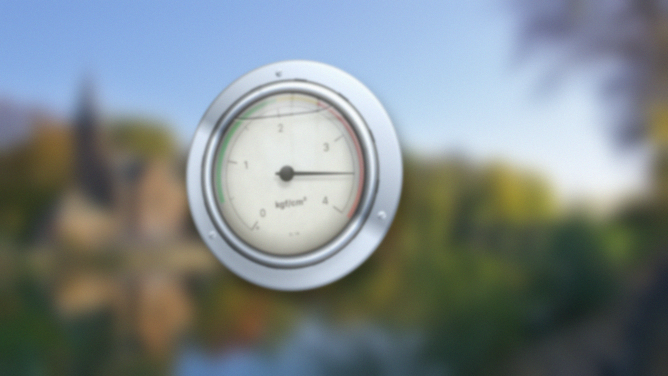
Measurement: 3.5 kg/cm²
